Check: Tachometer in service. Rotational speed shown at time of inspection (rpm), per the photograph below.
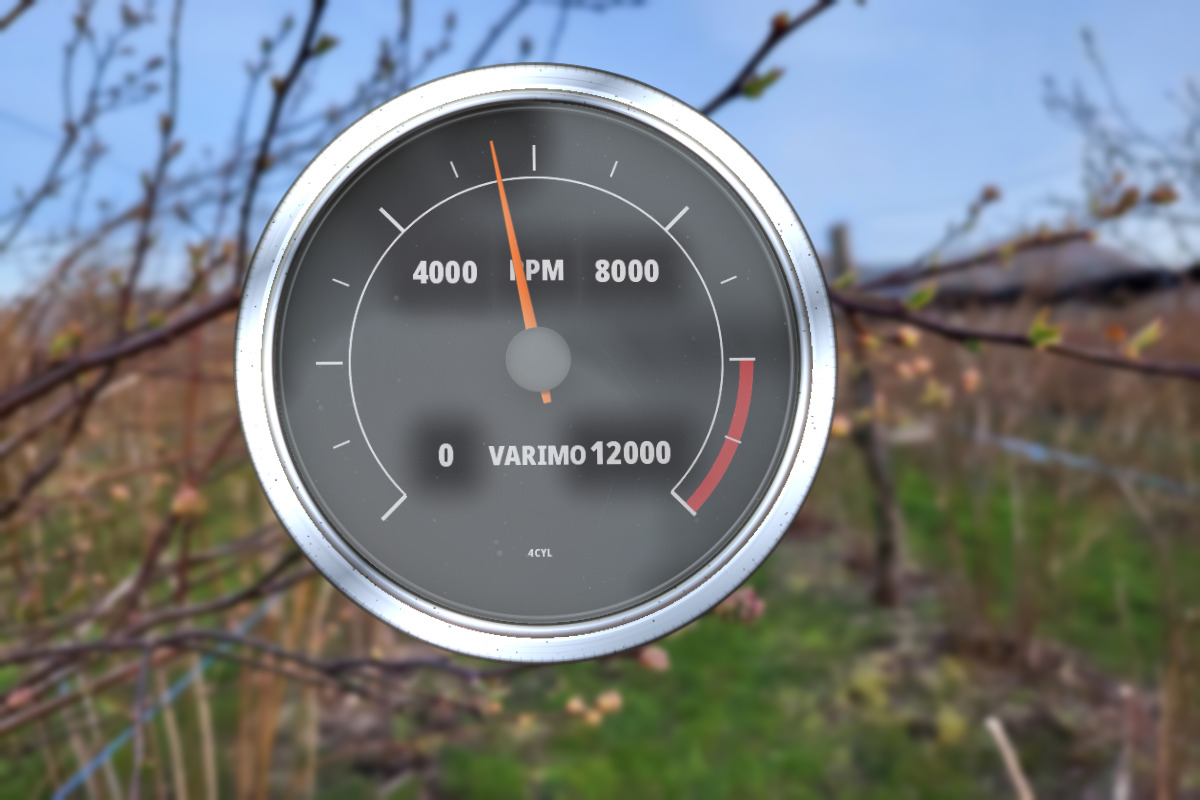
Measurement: 5500 rpm
